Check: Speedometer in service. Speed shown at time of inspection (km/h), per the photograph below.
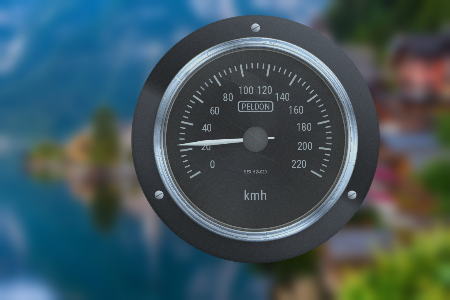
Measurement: 24 km/h
